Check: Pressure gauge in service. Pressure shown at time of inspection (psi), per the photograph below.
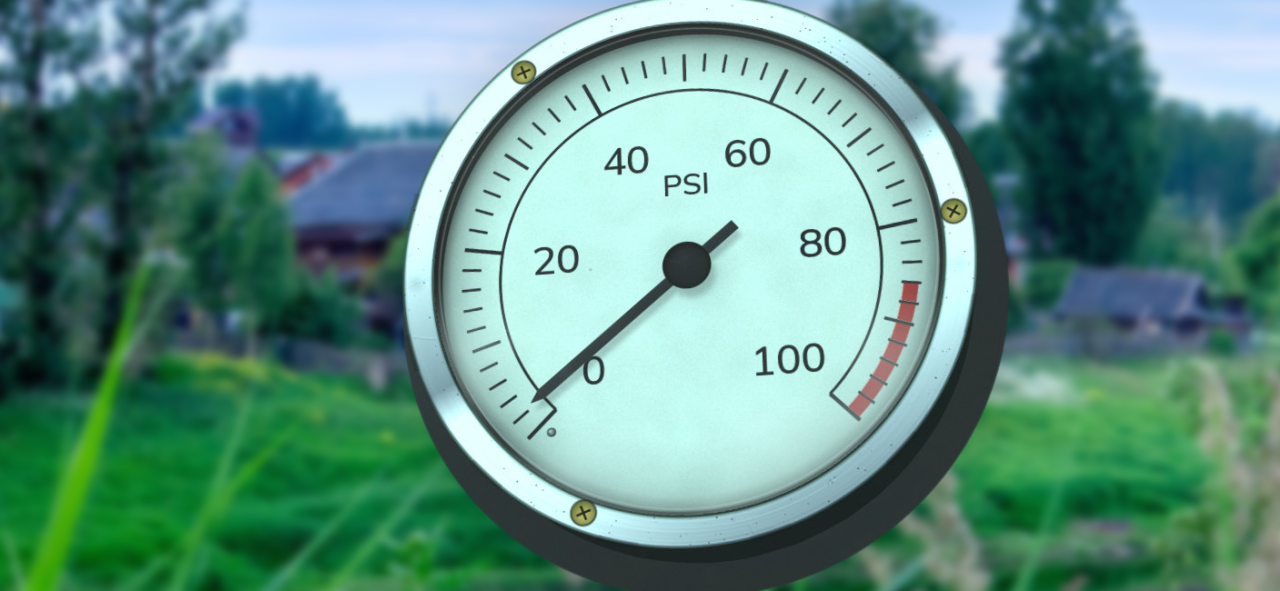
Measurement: 2 psi
